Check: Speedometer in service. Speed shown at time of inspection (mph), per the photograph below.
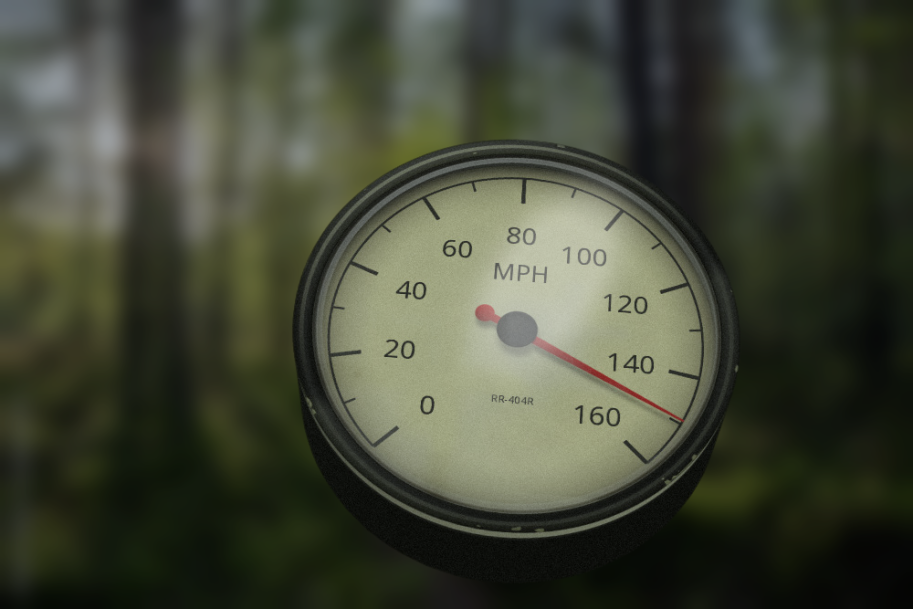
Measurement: 150 mph
